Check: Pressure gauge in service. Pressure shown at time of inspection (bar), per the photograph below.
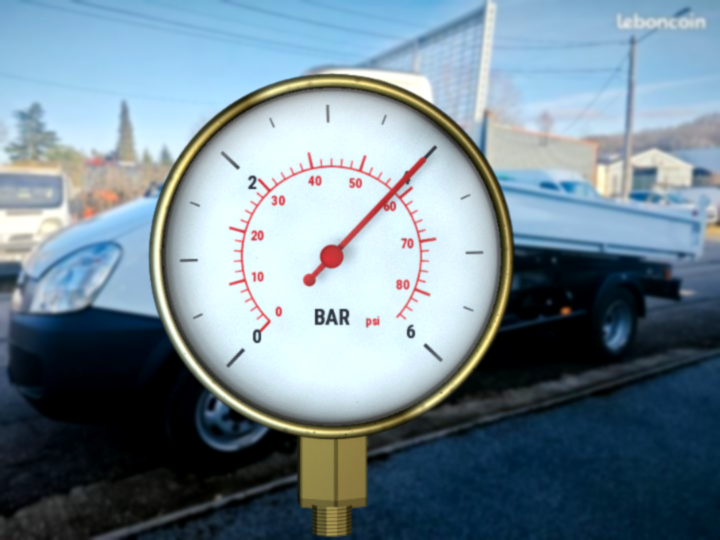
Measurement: 4 bar
